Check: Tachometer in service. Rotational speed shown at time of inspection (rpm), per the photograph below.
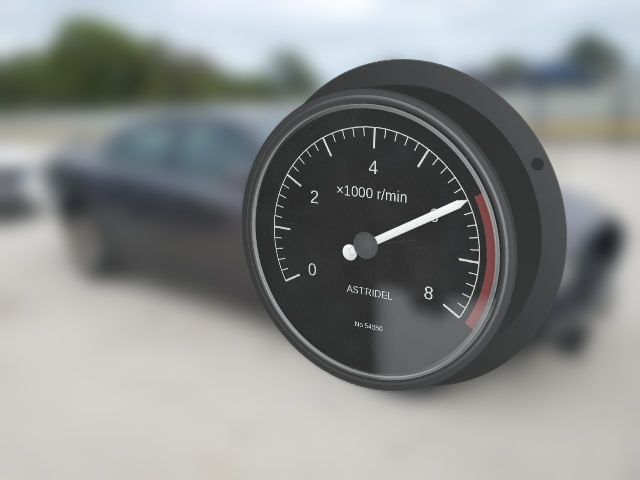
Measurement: 6000 rpm
